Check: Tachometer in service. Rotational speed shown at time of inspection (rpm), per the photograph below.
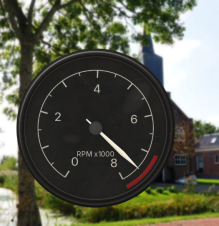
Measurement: 7500 rpm
